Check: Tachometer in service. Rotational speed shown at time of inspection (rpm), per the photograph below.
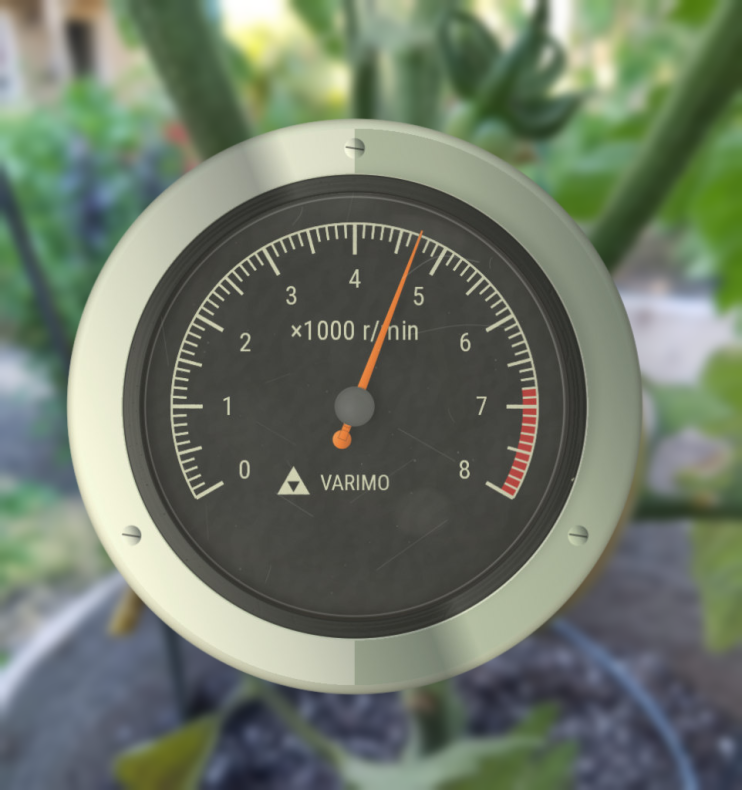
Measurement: 4700 rpm
